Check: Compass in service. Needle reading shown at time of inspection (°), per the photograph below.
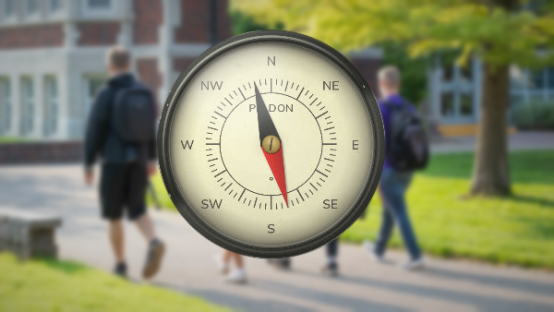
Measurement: 165 °
